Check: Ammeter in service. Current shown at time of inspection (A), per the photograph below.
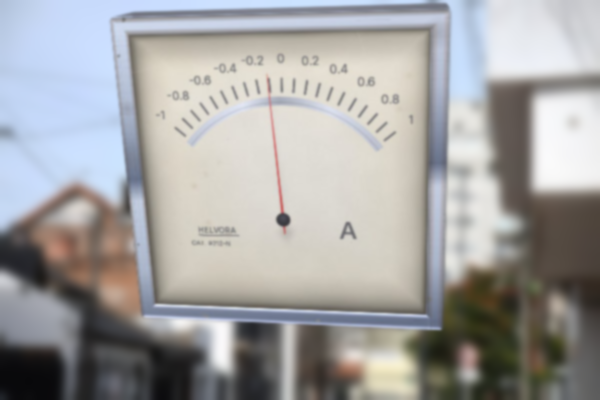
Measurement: -0.1 A
